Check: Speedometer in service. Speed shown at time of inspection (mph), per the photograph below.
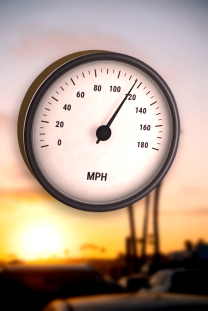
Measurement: 115 mph
